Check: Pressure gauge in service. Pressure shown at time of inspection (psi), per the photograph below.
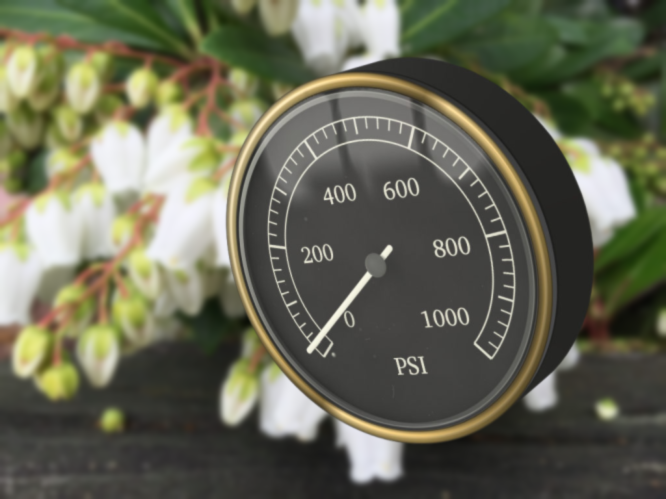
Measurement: 20 psi
